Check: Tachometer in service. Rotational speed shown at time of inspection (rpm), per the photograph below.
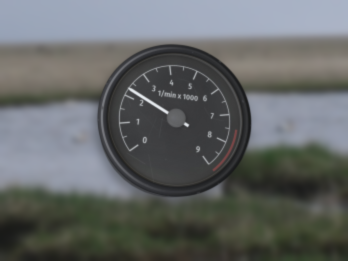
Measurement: 2250 rpm
